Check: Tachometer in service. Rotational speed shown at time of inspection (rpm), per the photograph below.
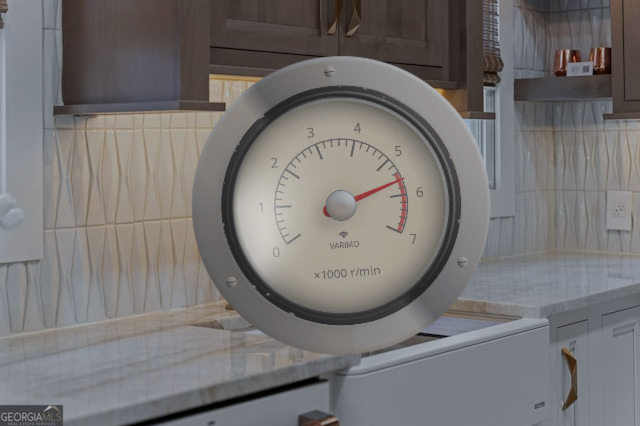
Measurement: 5600 rpm
